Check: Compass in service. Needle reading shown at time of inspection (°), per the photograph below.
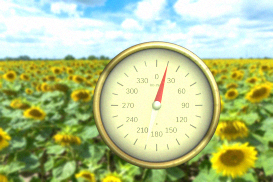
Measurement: 15 °
